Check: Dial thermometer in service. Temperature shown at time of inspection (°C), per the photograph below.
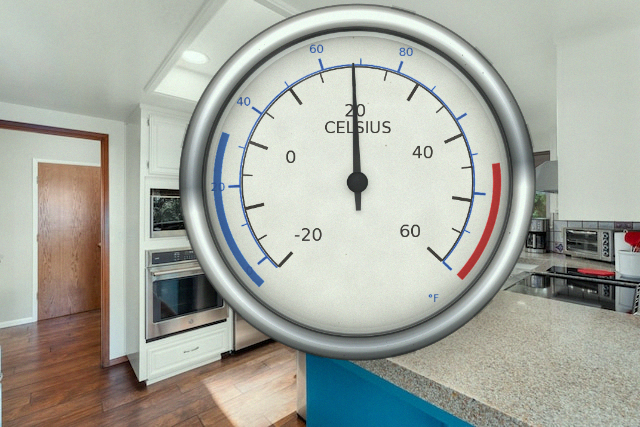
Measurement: 20 °C
